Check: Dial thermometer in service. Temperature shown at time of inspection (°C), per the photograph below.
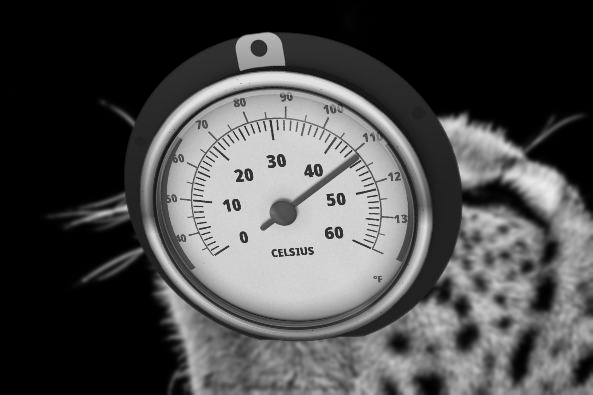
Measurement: 44 °C
